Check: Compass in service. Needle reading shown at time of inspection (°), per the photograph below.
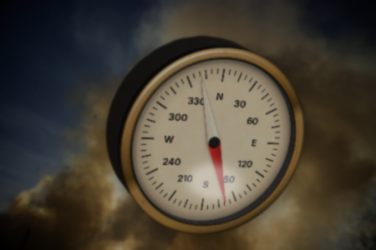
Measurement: 160 °
